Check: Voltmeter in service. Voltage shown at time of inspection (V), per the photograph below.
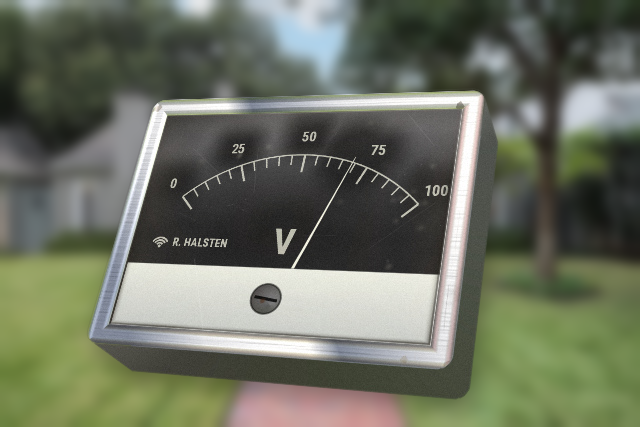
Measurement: 70 V
